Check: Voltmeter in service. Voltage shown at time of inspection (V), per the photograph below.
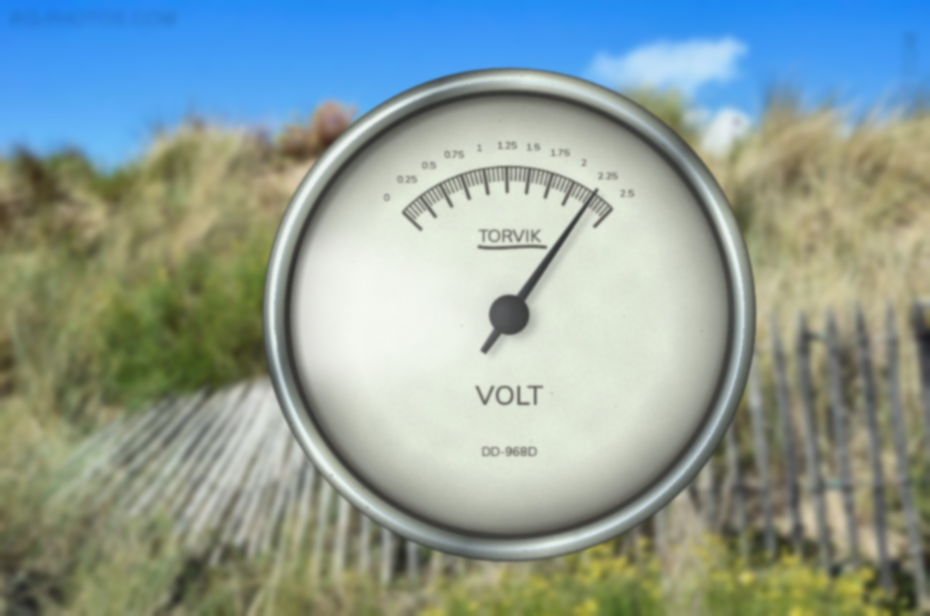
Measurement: 2.25 V
